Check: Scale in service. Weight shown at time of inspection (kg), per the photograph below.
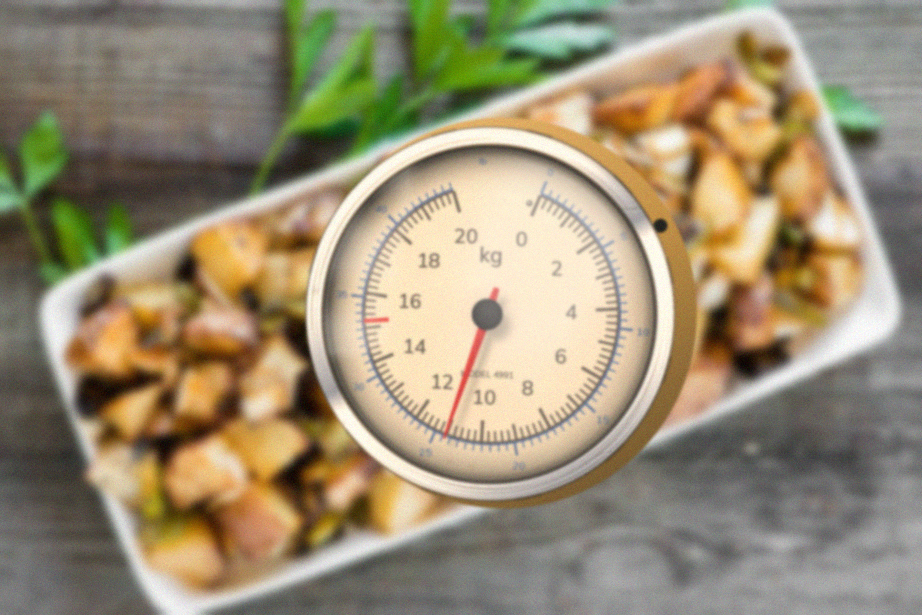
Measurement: 11 kg
